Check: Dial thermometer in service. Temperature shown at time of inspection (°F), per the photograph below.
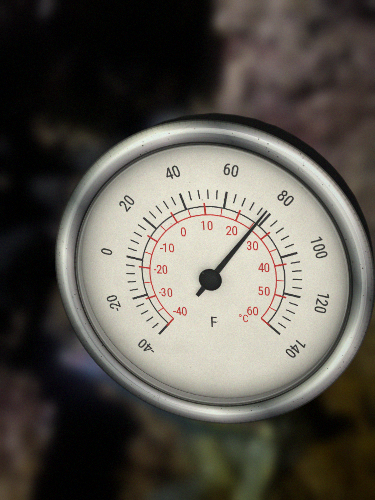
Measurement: 78 °F
